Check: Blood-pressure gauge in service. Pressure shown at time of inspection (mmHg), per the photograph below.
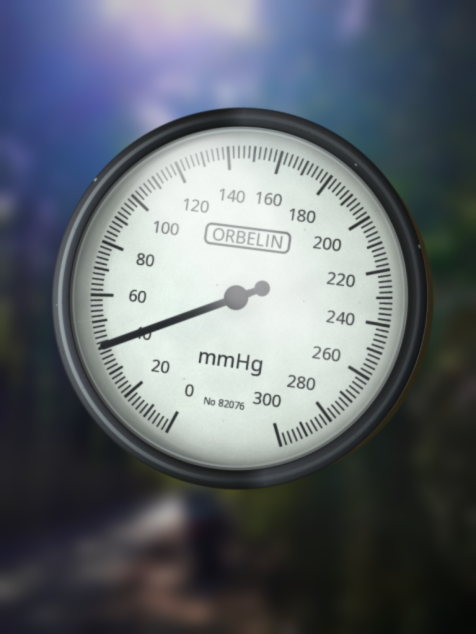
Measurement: 40 mmHg
